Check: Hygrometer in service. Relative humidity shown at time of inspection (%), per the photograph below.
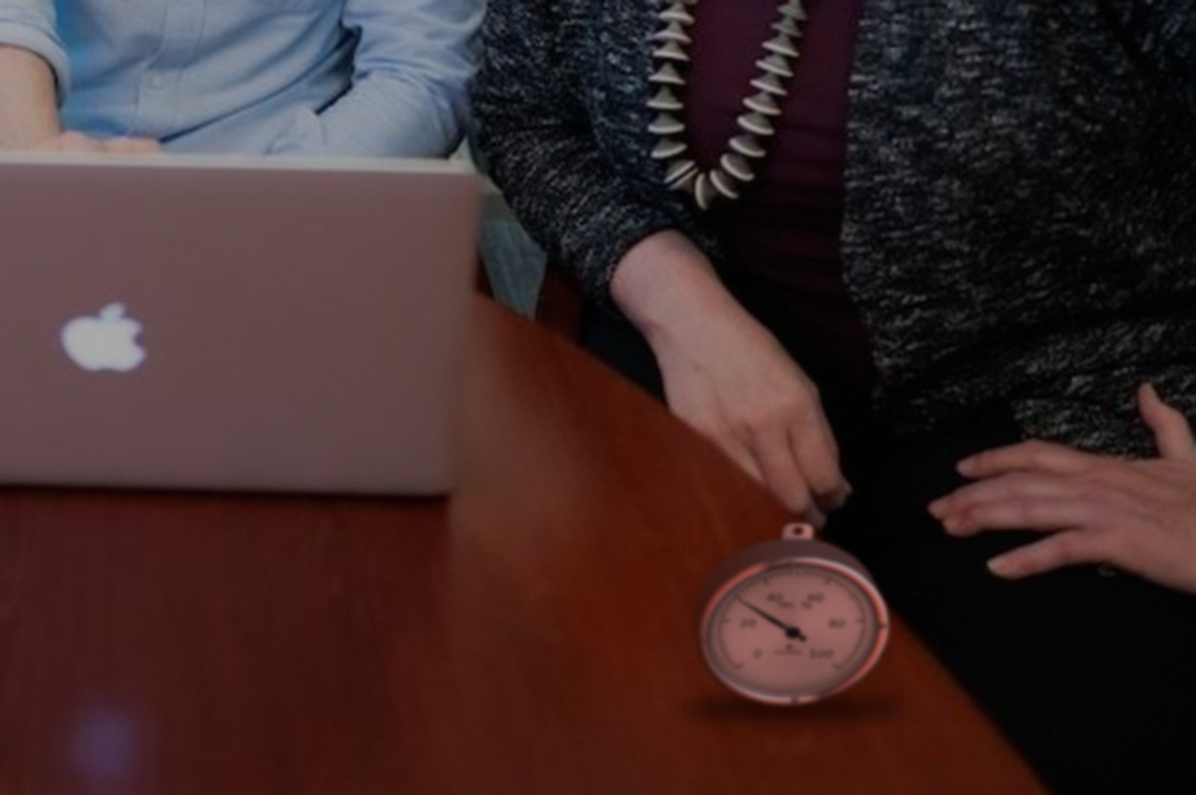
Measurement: 30 %
